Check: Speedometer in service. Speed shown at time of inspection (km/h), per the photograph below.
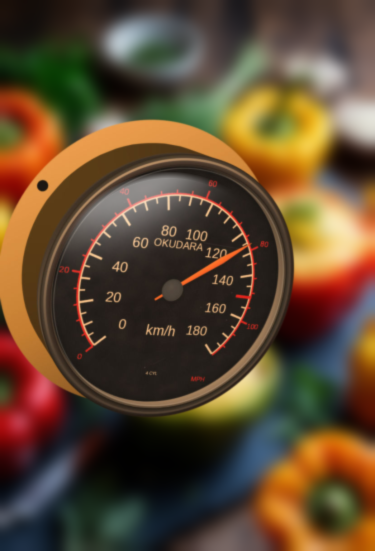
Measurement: 125 km/h
